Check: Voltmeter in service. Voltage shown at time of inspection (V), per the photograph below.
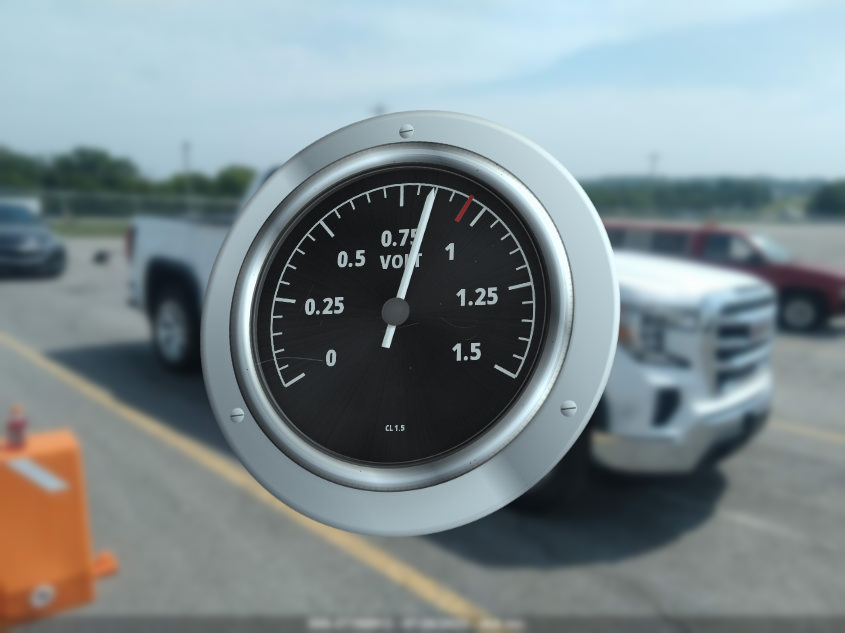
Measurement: 0.85 V
